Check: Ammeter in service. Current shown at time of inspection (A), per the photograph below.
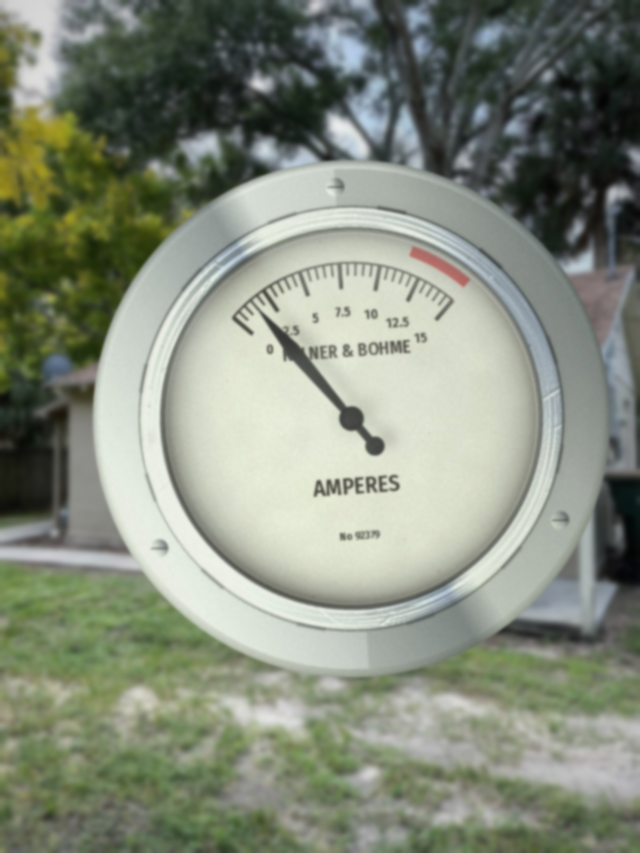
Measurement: 1.5 A
